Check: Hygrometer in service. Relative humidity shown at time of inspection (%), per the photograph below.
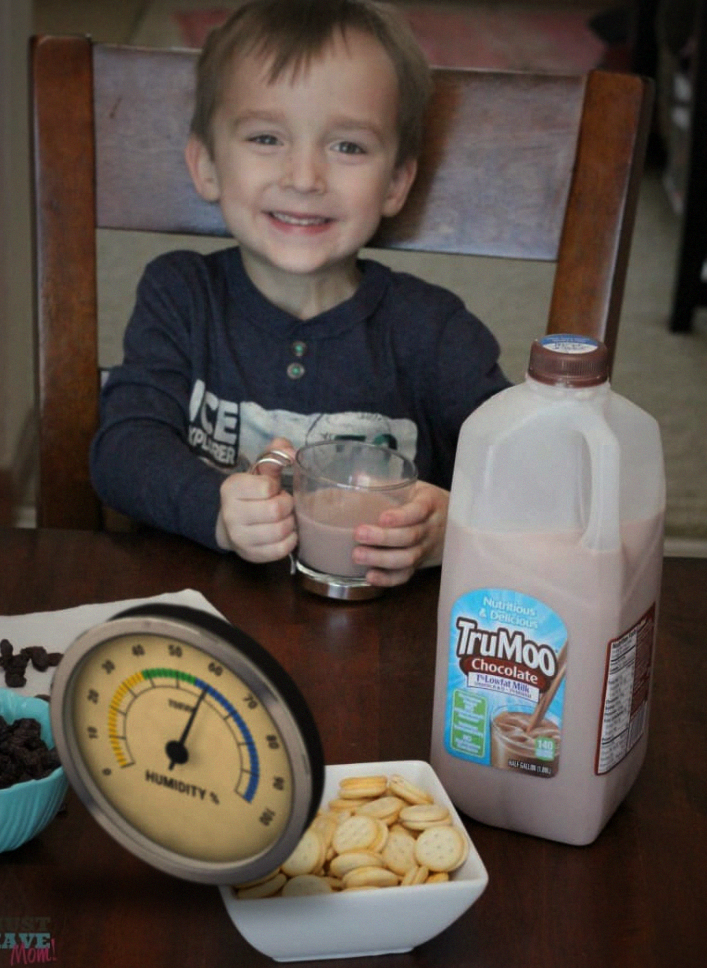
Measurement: 60 %
